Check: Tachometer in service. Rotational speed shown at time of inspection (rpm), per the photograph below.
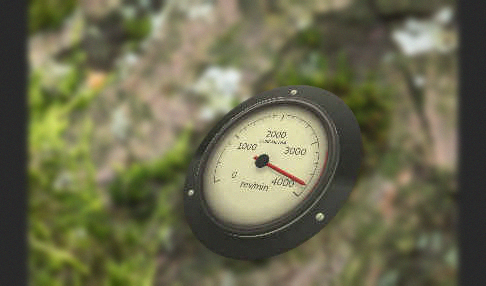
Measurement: 3800 rpm
